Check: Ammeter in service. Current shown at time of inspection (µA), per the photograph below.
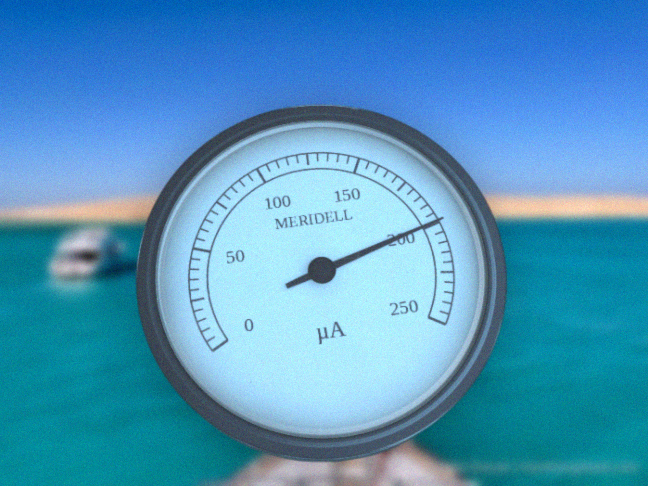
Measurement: 200 µA
